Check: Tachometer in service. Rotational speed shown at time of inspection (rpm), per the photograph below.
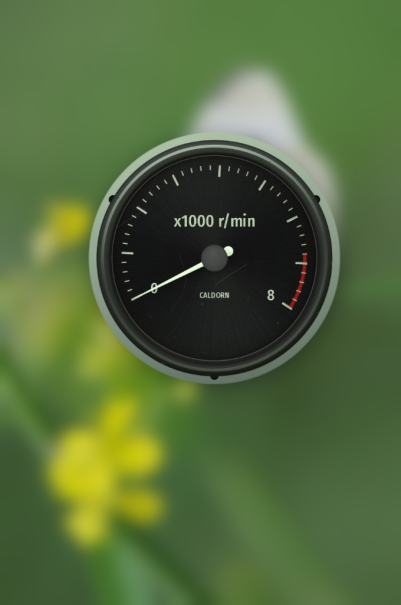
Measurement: 0 rpm
